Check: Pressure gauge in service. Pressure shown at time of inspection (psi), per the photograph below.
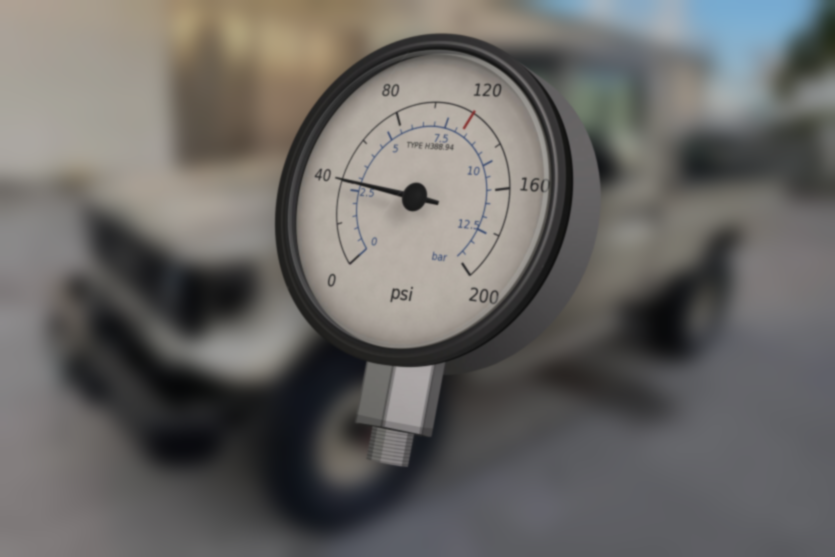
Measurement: 40 psi
